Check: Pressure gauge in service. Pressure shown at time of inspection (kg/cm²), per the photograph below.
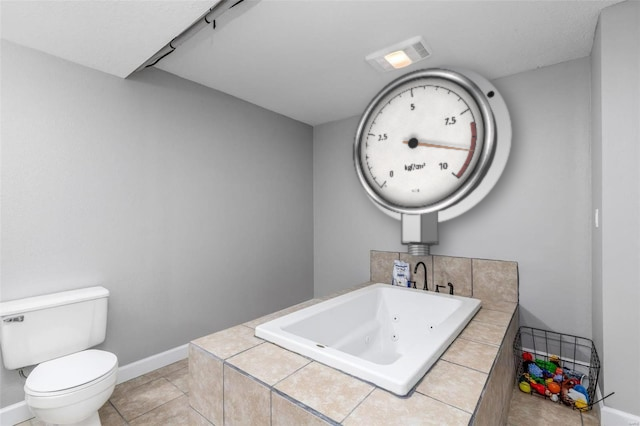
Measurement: 9 kg/cm²
